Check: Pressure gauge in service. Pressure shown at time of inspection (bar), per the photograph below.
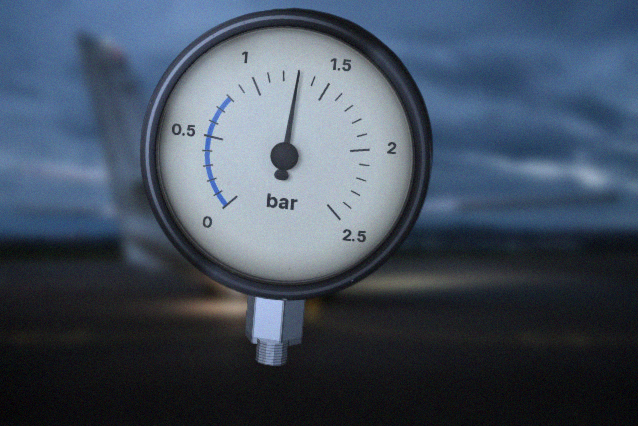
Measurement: 1.3 bar
